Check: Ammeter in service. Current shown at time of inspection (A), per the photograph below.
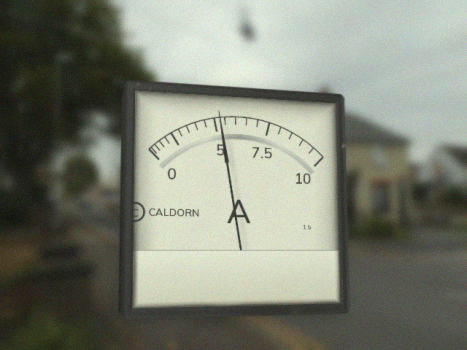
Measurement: 5.25 A
